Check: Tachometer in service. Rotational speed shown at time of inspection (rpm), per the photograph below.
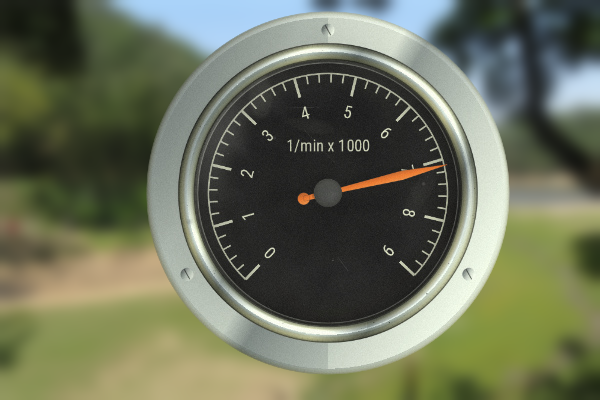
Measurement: 7100 rpm
